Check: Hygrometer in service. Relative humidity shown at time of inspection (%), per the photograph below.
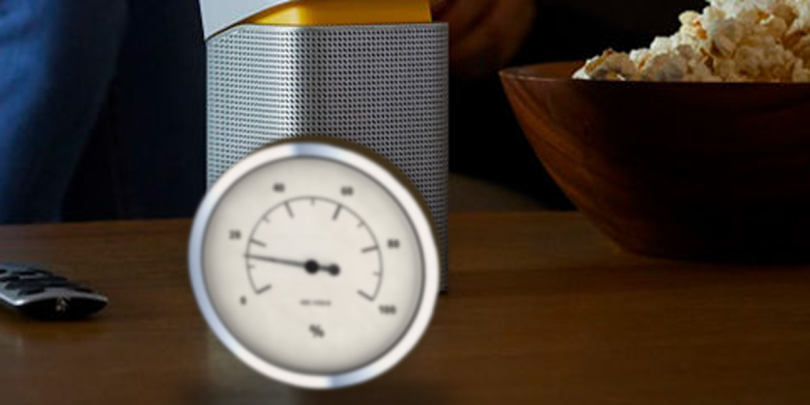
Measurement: 15 %
